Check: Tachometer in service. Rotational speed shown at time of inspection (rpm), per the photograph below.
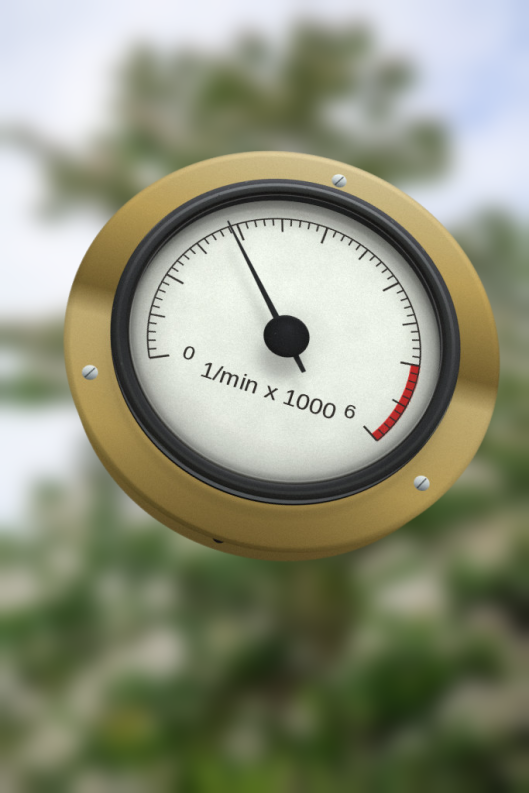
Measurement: 1900 rpm
